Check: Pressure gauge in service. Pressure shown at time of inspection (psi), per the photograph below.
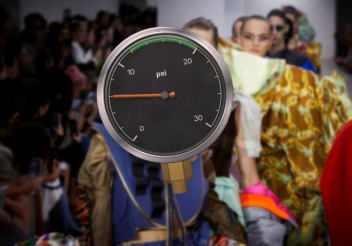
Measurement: 6 psi
